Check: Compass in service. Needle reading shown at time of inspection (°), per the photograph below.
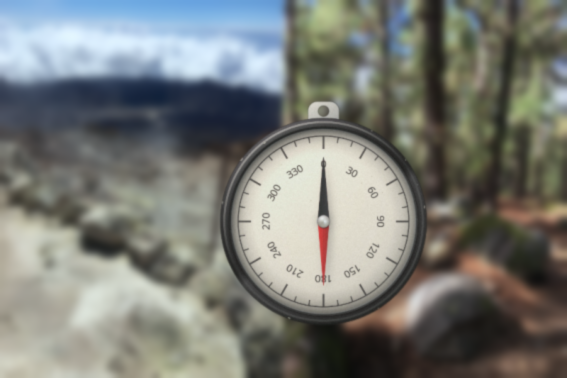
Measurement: 180 °
